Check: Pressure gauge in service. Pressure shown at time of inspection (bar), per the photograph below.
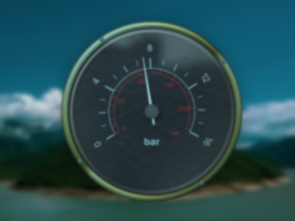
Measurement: 7.5 bar
